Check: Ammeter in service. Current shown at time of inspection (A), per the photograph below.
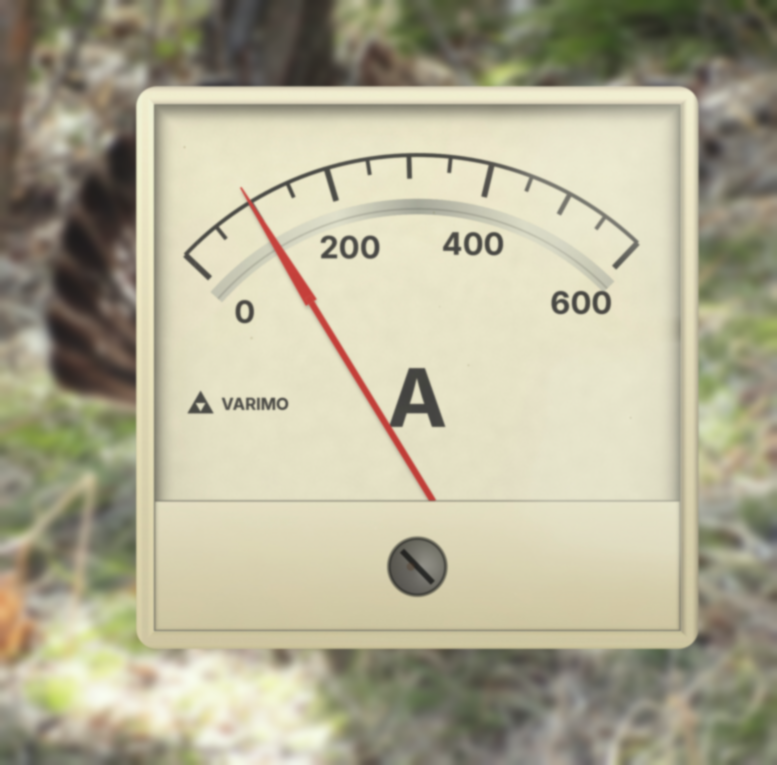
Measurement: 100 A
